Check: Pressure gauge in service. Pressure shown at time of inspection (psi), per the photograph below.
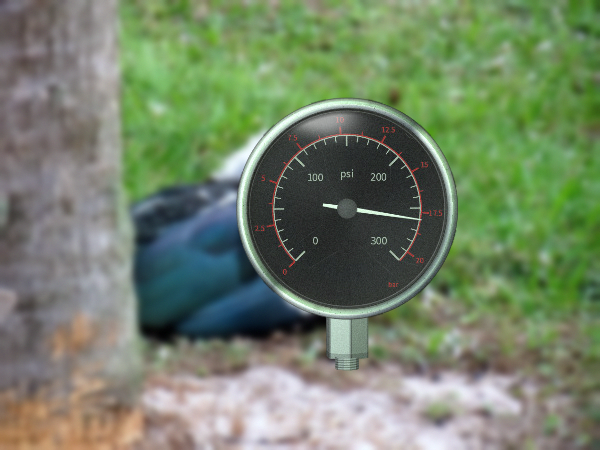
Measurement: 260 psi
